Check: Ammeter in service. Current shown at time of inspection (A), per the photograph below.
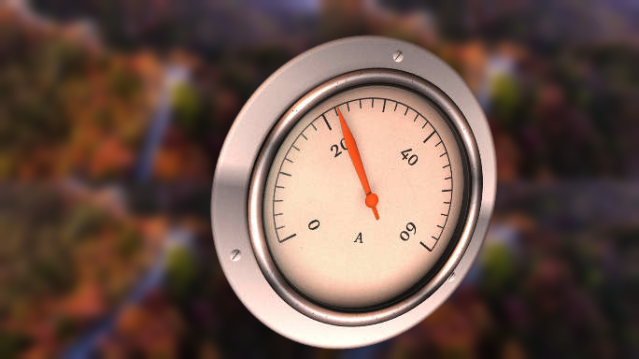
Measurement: 22 A
